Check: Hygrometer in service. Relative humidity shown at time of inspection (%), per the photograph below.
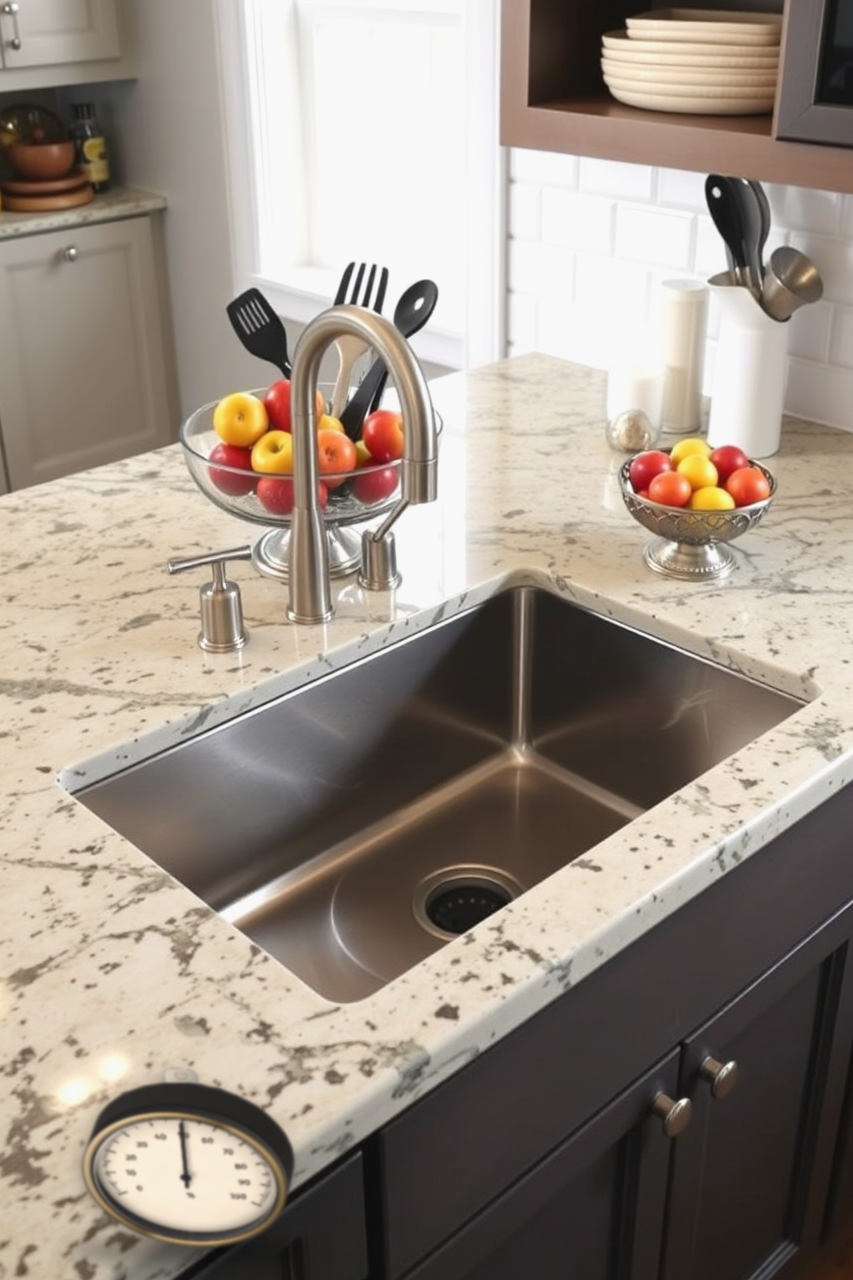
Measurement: 50 %
